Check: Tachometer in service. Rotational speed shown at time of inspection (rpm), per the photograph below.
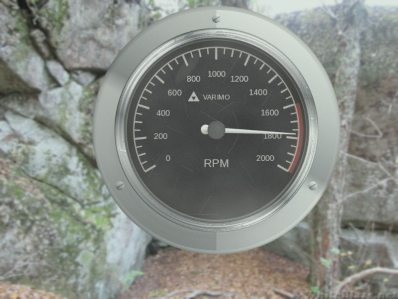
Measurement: 1775 rpm
